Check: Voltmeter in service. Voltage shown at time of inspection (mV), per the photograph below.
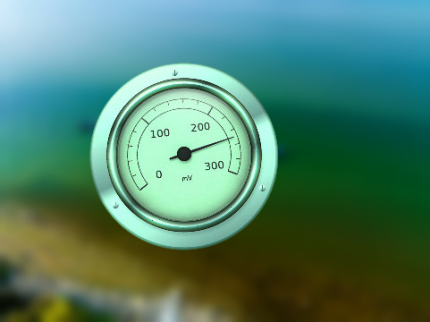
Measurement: 250 mV
